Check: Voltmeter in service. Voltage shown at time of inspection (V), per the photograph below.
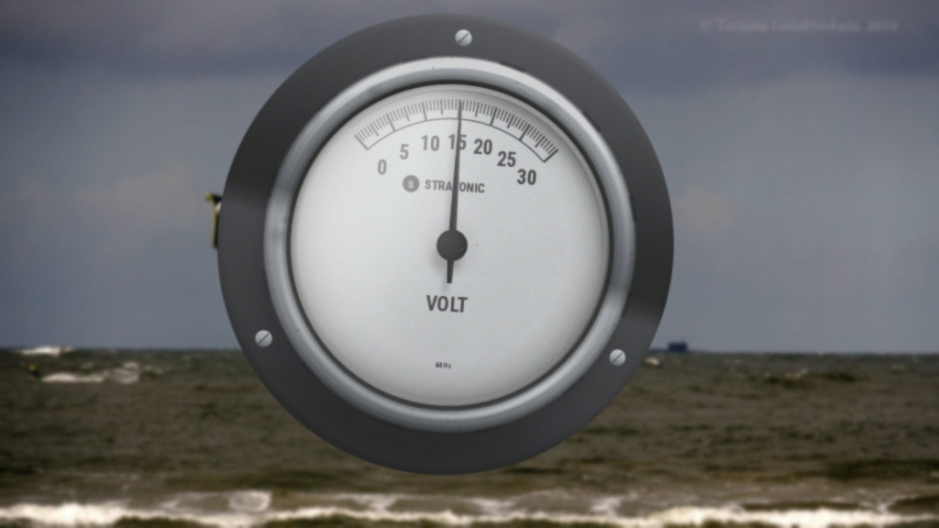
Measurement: 15 V
